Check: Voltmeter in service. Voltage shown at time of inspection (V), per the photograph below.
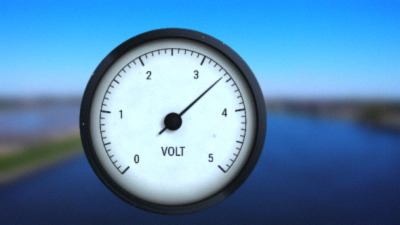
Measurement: 3.4 V
